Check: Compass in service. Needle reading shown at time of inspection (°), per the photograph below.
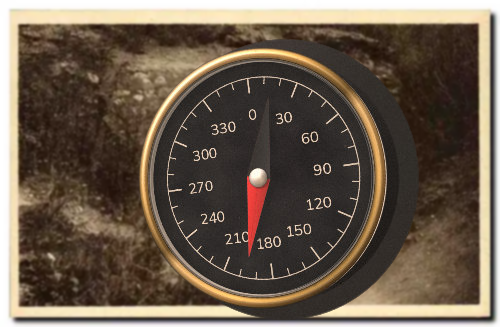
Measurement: 195 °
